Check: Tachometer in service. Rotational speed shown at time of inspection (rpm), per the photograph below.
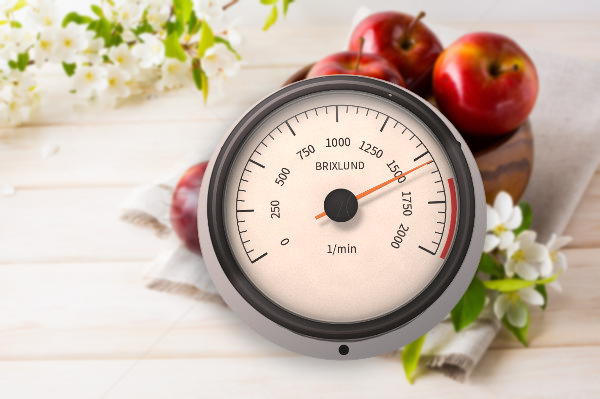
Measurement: 1550 rpm
